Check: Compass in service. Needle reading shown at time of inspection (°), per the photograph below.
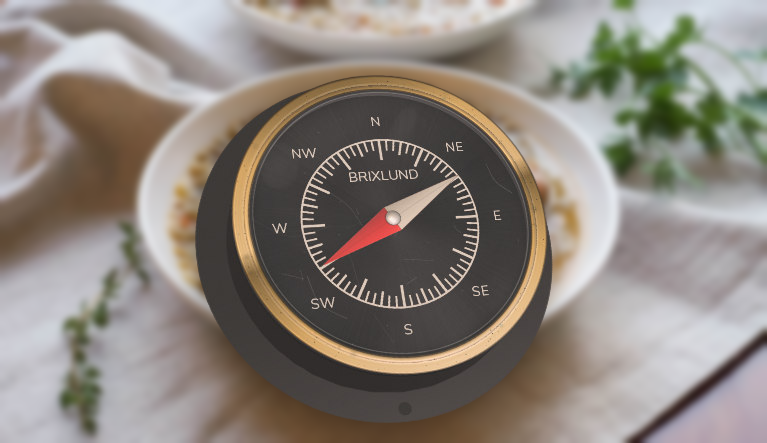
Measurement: 240 °
